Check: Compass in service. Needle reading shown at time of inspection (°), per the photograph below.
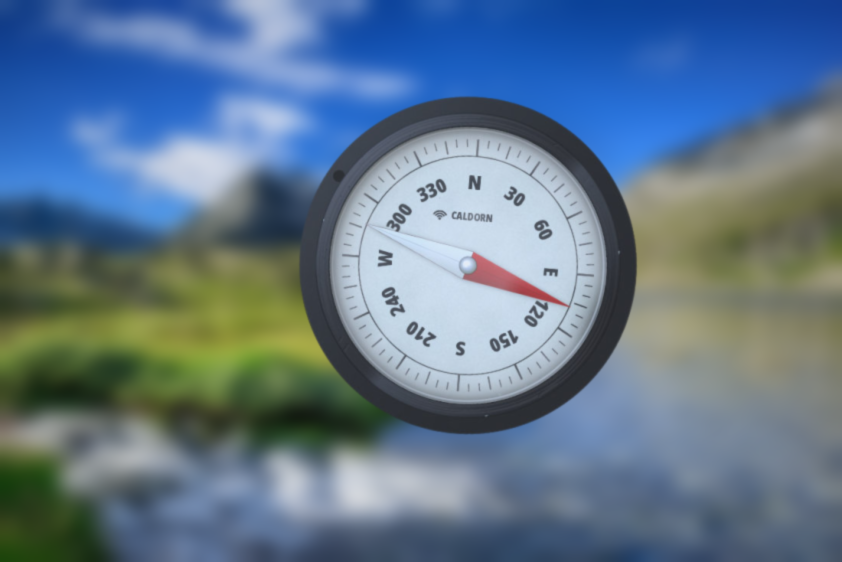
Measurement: 107.5 °
